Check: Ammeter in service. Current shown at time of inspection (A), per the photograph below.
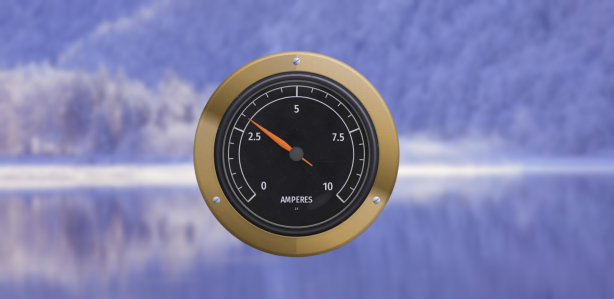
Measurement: 3 A
